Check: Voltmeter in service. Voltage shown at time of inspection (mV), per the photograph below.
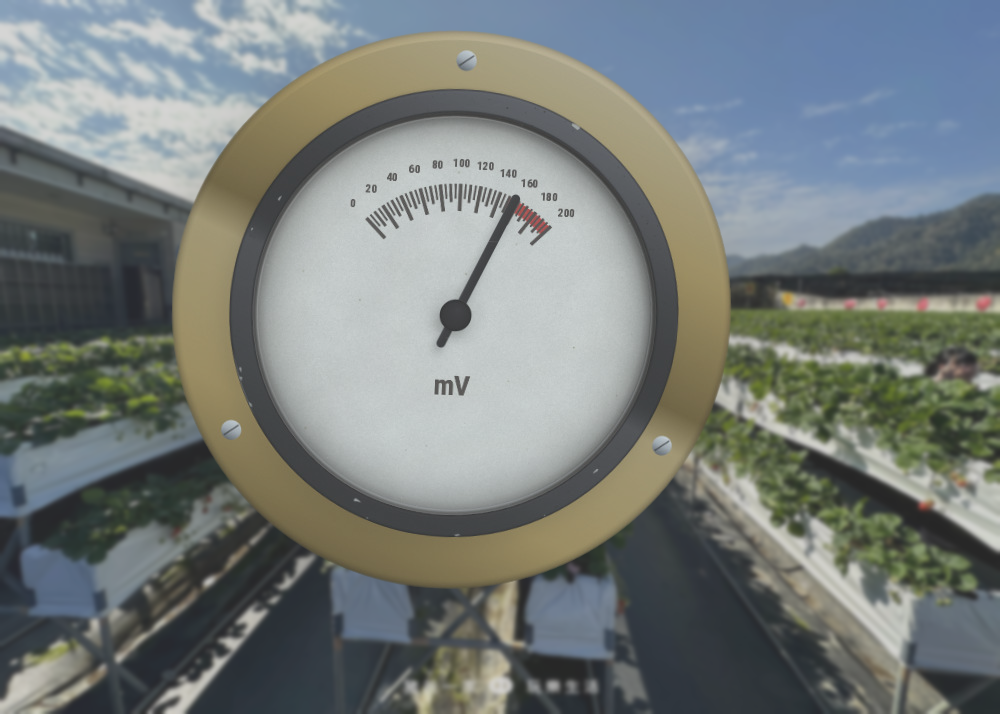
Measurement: 155 mV
